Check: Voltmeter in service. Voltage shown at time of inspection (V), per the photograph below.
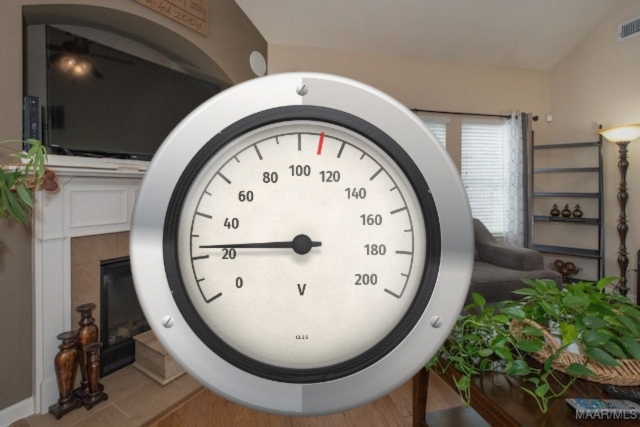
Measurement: 25 V
